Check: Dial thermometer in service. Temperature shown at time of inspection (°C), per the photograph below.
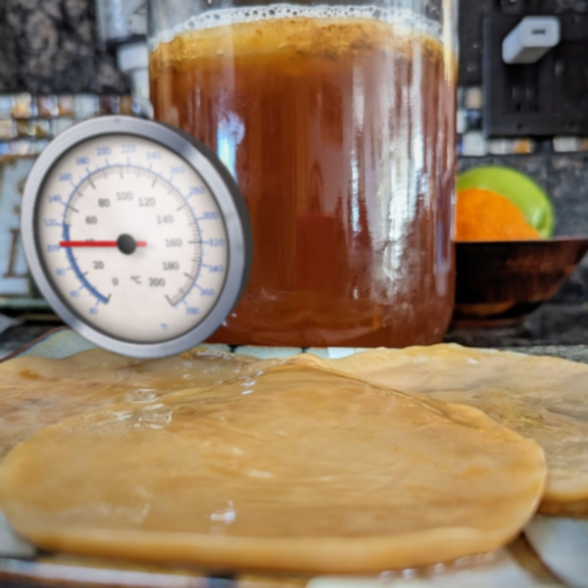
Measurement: 40 °C
